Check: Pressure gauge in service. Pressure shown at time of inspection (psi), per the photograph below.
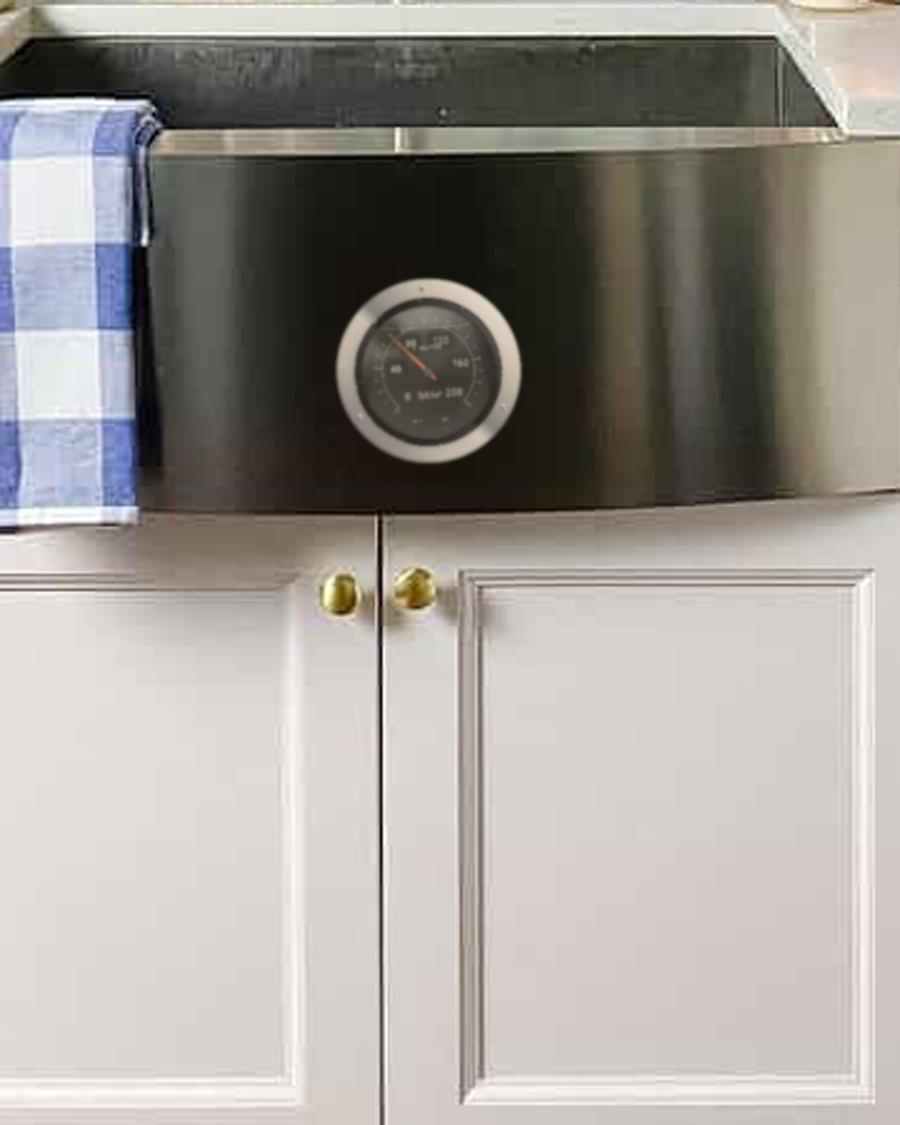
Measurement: 70 psi
